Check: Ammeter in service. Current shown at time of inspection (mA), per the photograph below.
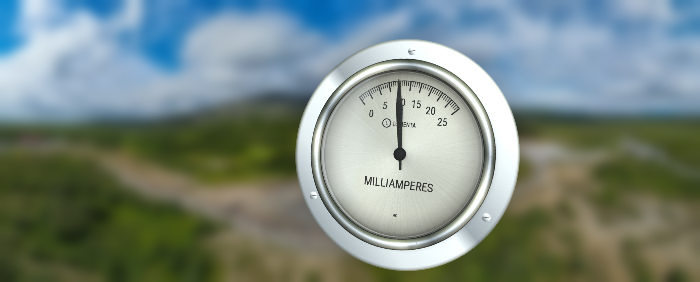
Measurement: 10 mA
